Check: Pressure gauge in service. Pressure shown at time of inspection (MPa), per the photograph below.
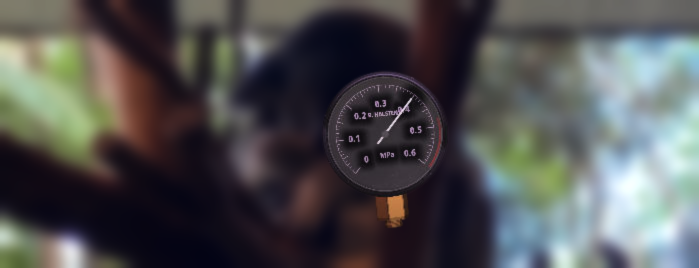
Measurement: 0.4 MPa
